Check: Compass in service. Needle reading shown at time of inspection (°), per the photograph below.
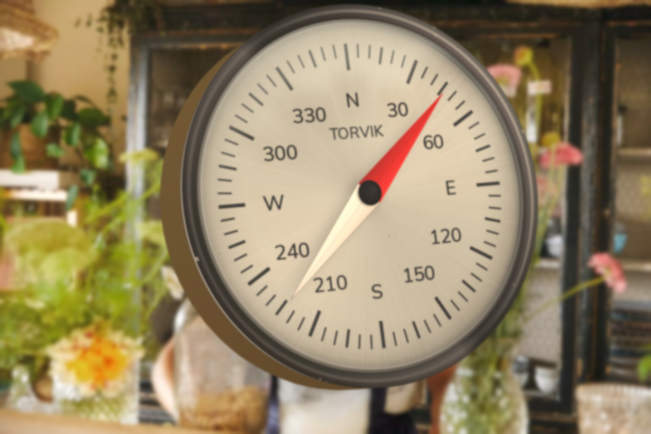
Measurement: 45 °
